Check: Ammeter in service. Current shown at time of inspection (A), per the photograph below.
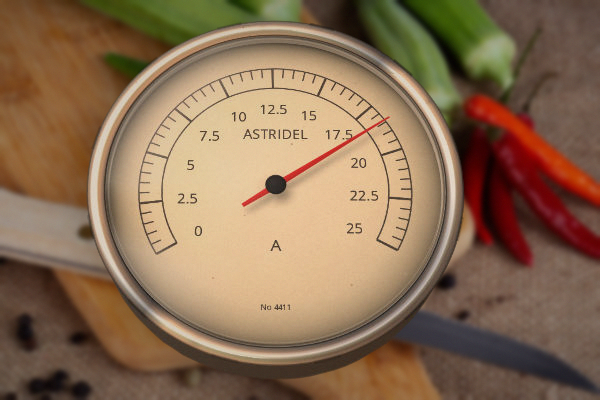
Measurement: 18.5 A
